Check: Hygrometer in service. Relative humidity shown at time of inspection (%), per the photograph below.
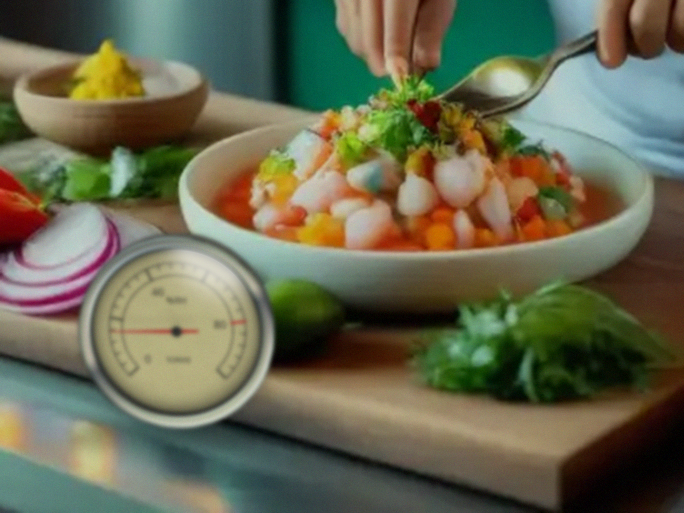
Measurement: 16 %
